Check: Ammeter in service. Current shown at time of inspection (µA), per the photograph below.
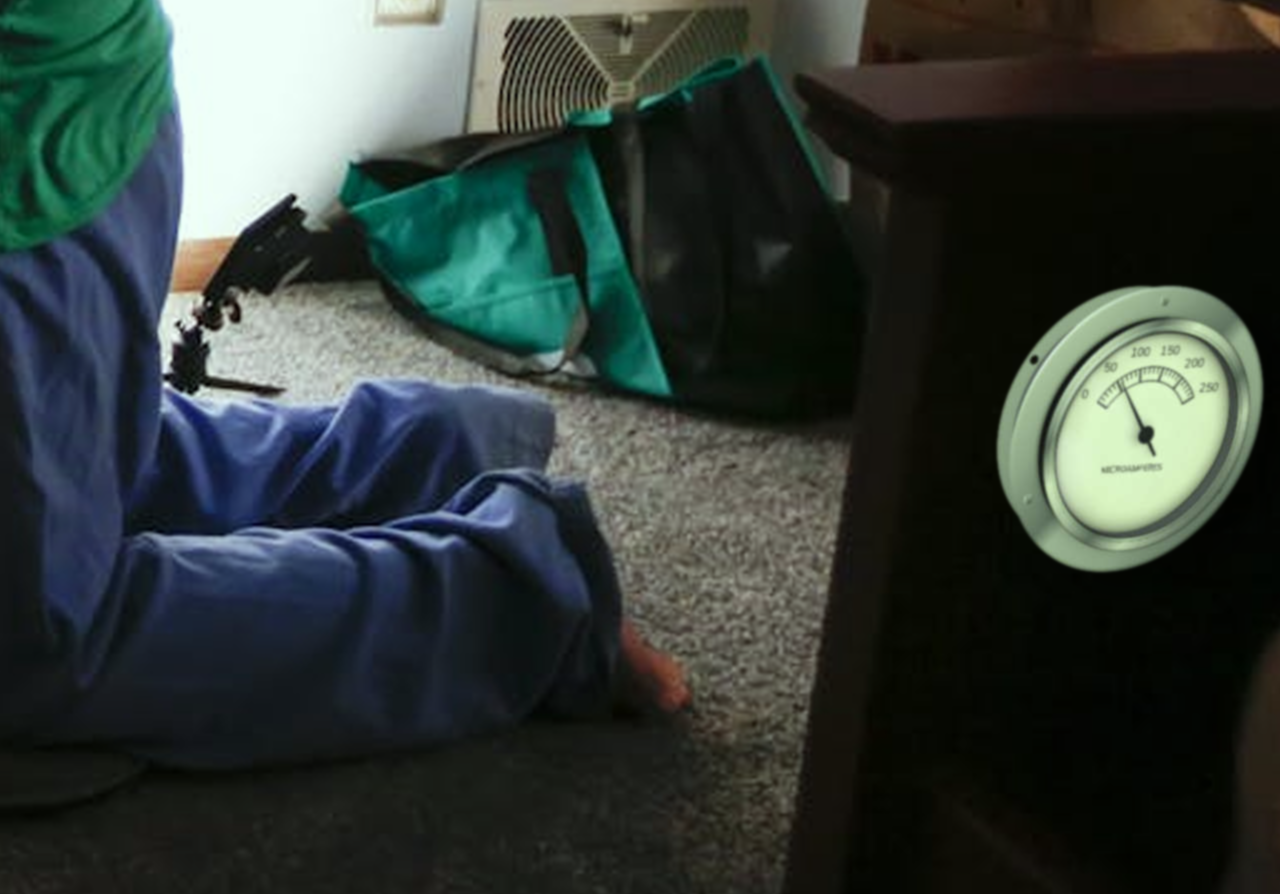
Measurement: 50 µA
